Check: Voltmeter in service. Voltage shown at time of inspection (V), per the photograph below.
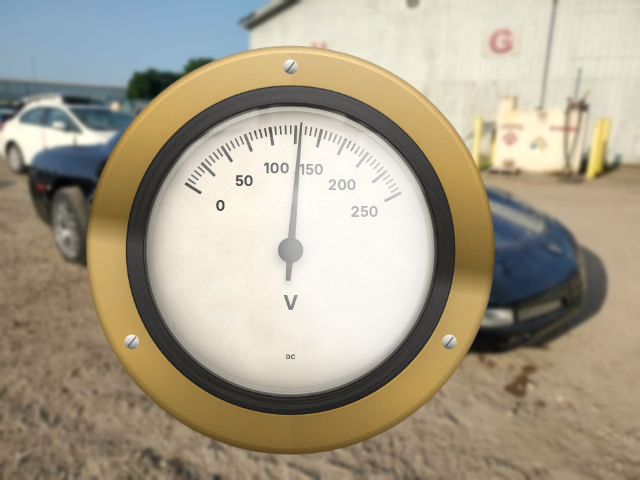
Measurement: 130 V
